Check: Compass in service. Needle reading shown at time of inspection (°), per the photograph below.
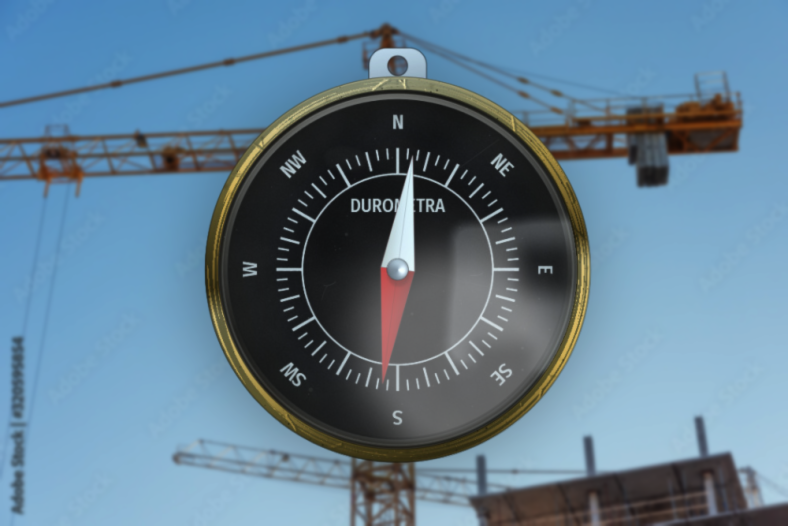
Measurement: 187.5 °
